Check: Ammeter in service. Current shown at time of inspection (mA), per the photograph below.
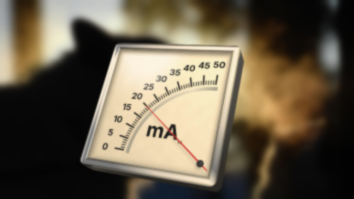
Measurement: 20 mA
